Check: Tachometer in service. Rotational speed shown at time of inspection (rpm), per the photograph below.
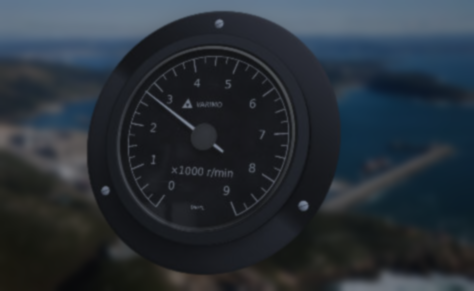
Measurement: 2750 rpm
